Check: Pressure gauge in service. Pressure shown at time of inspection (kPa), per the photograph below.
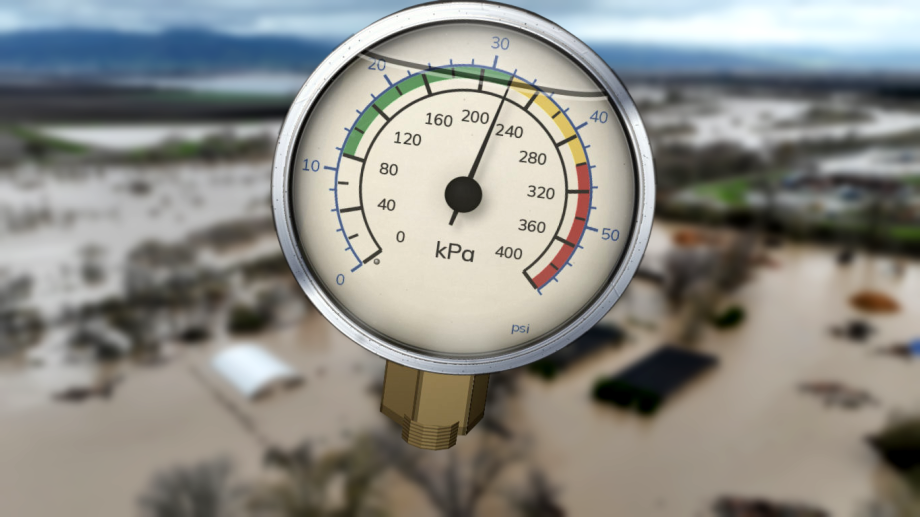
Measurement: 220 kPa
